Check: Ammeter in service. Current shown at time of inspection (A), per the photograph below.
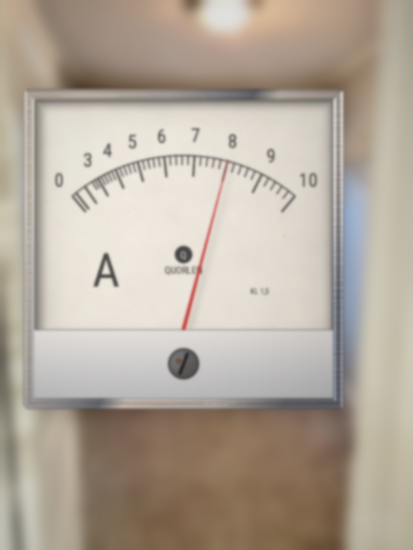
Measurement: 8 A
